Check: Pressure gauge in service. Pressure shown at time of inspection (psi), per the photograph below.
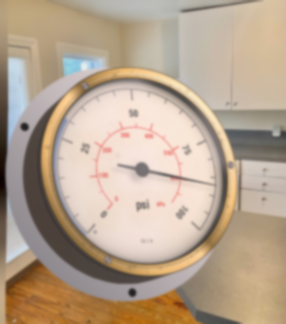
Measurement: 87.5 psi
